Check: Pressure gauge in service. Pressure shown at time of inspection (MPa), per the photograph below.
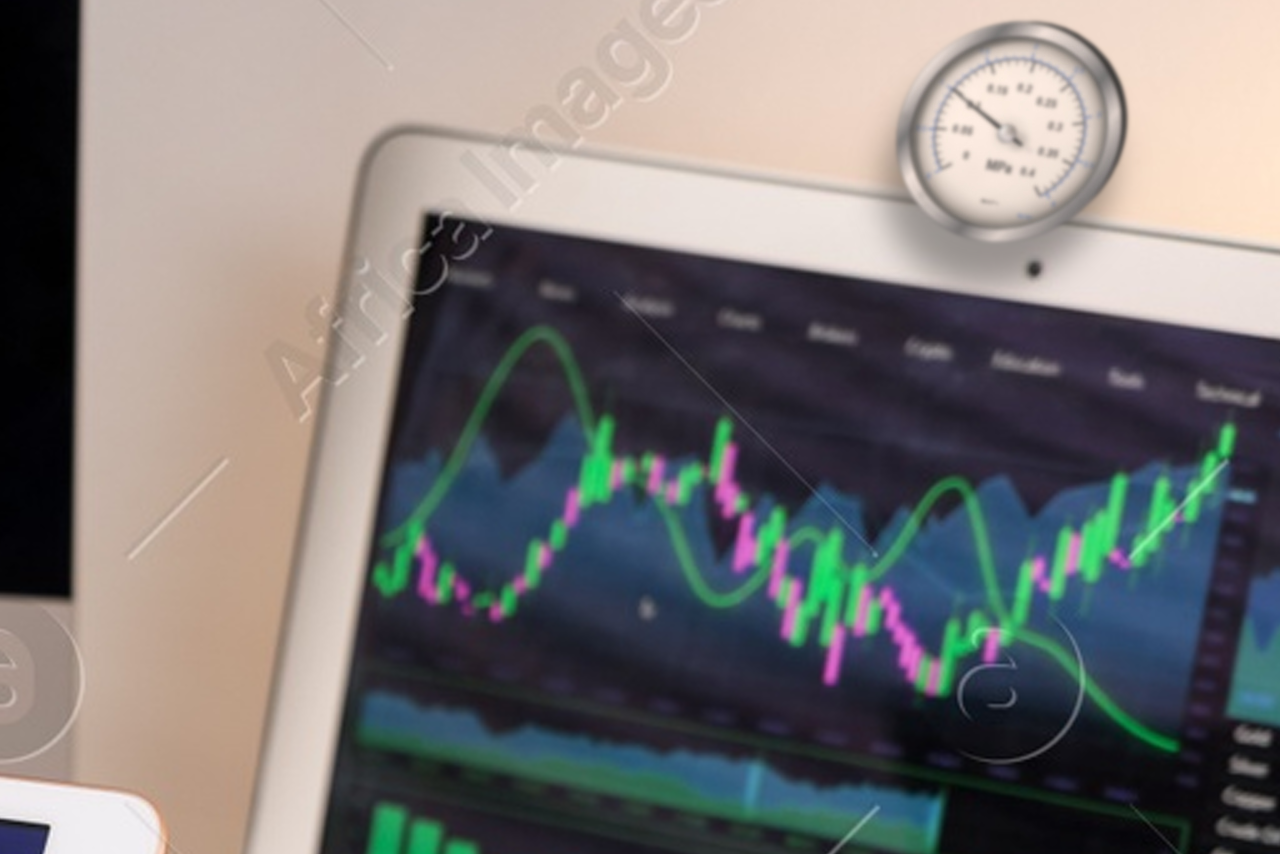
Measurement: 0.1 MPa
